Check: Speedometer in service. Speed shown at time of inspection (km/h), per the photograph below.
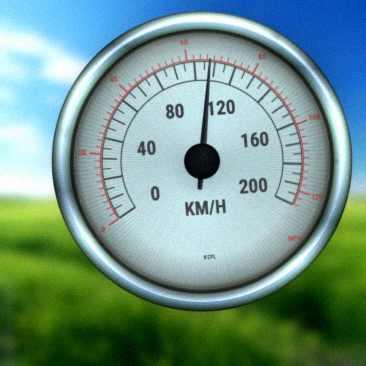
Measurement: 107.5 km/h
